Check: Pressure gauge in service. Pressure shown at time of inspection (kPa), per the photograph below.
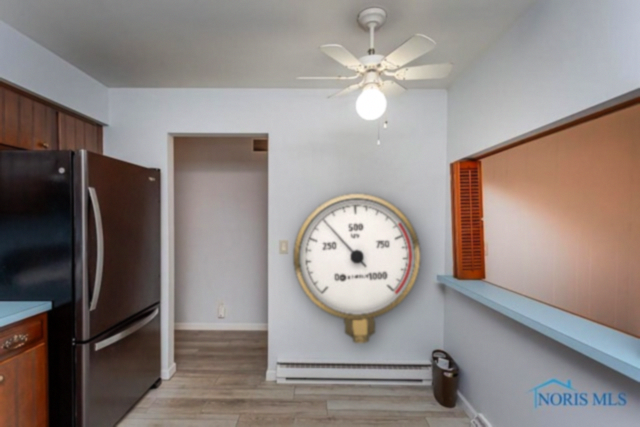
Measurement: 350 kPa
